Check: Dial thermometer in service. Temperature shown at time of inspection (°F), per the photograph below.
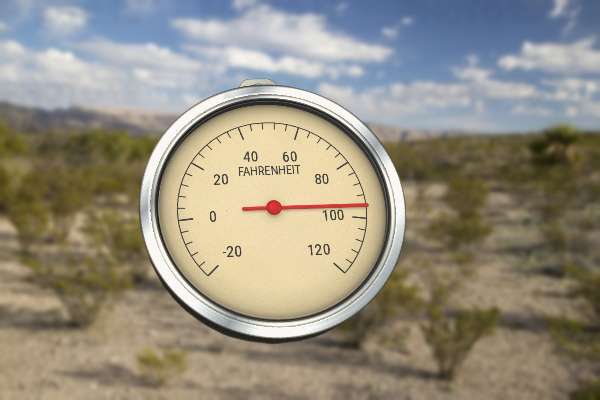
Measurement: 96 °F
